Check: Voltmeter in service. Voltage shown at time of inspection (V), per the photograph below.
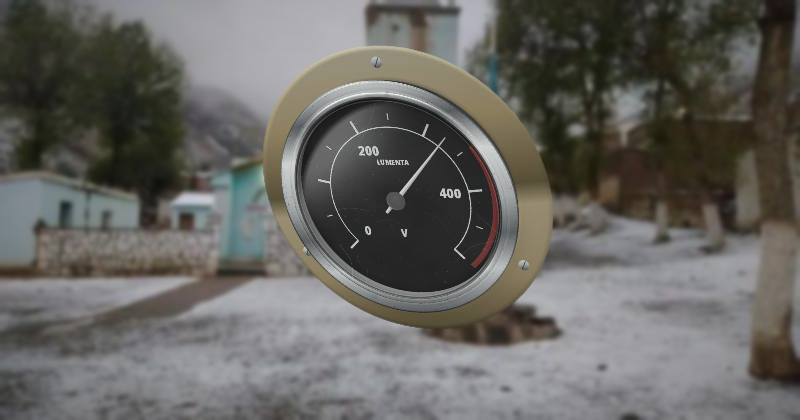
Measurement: 325 V
